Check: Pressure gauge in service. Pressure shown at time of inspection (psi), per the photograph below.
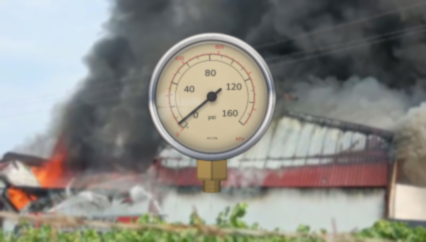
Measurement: 5 psi
